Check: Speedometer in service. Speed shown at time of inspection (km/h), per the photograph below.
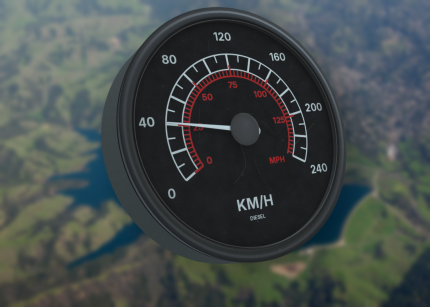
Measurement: 40 km/h
